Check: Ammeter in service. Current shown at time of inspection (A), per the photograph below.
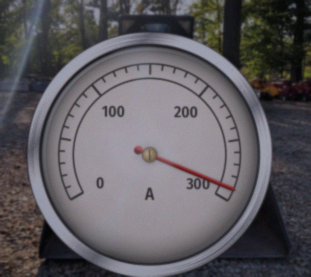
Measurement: 290 A
